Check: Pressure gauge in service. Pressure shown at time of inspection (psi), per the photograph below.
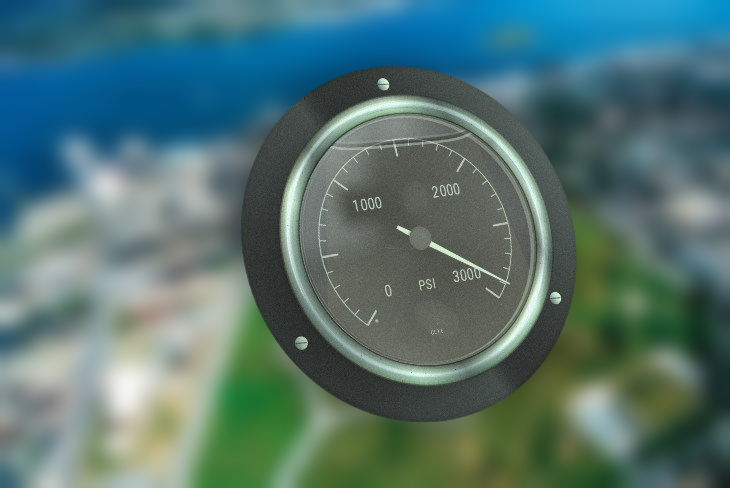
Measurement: 2900 psi
